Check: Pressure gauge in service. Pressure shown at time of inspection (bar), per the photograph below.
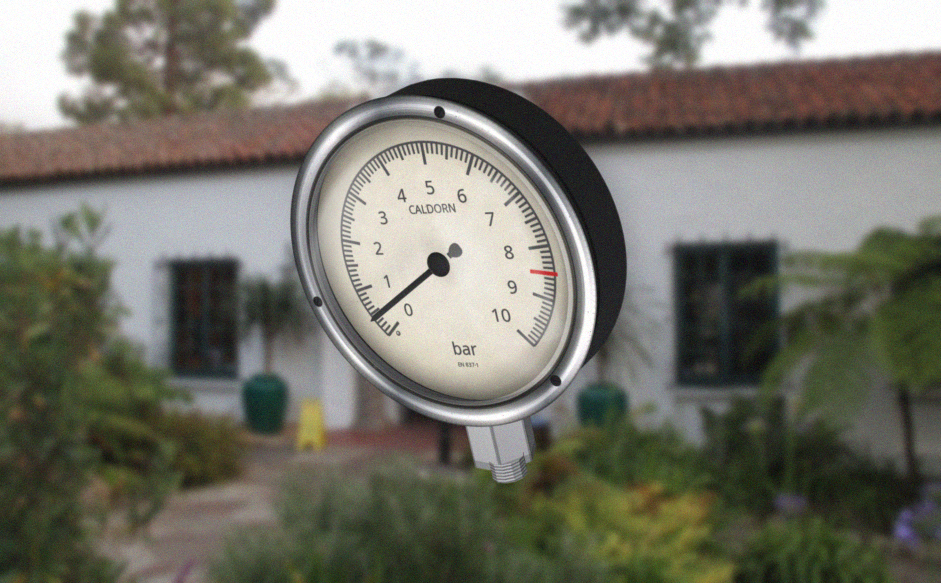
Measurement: 0.4 bar
